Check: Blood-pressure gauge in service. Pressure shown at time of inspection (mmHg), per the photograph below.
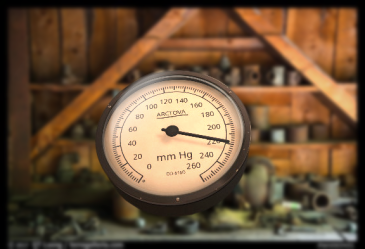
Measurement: 220 mmHg
